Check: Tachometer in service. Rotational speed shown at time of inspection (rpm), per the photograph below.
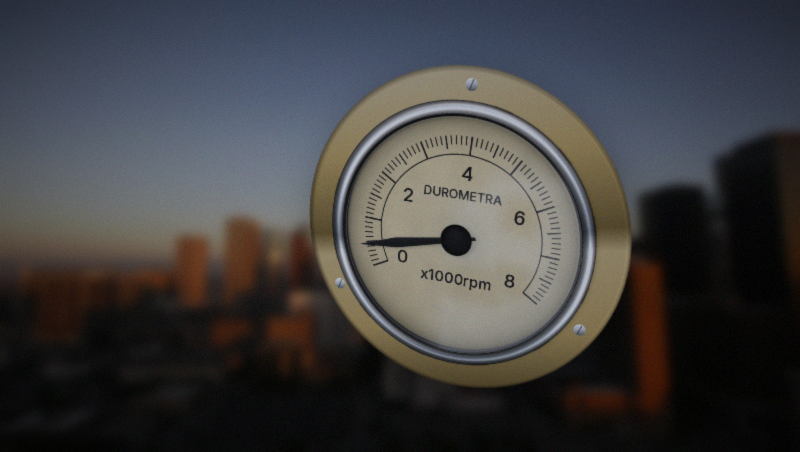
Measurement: 500 rpm
